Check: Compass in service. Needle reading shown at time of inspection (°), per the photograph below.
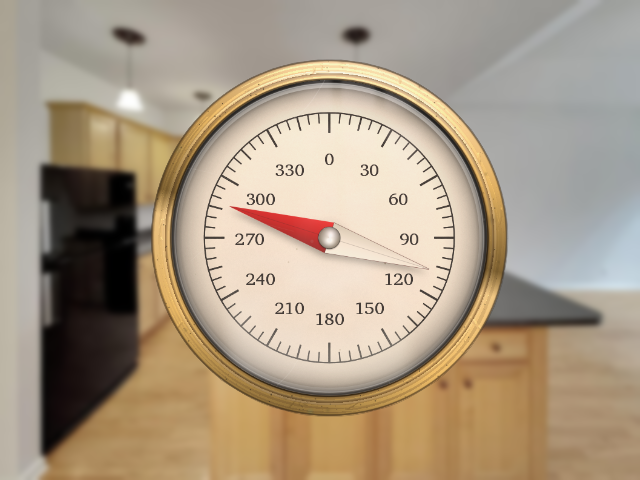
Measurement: 287.5 °
